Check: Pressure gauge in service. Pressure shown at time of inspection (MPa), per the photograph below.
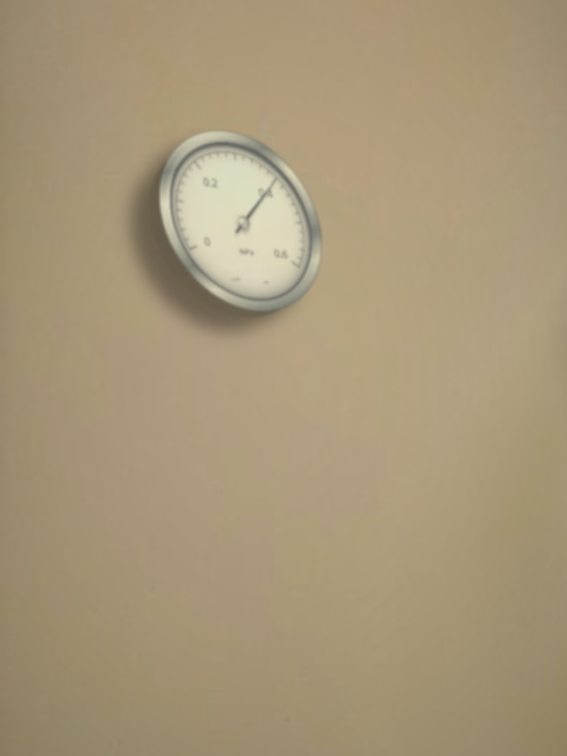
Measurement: 0.4 MPa
